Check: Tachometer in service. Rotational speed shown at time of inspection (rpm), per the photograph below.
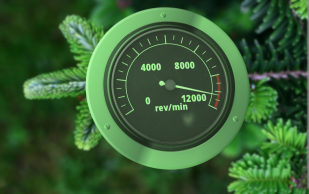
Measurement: 11250 rpm
